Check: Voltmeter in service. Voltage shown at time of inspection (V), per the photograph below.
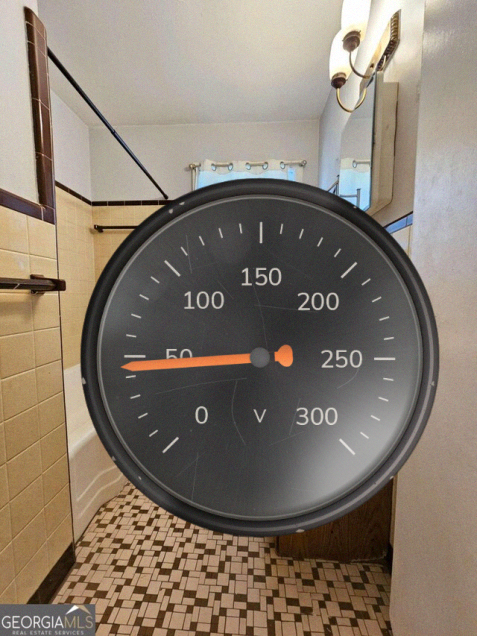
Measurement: 45 V
